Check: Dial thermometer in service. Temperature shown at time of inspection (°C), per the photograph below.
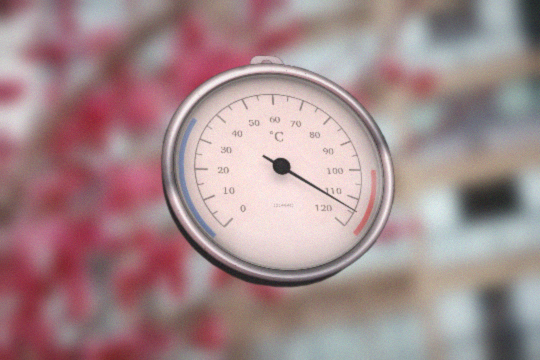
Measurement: 115 °C
